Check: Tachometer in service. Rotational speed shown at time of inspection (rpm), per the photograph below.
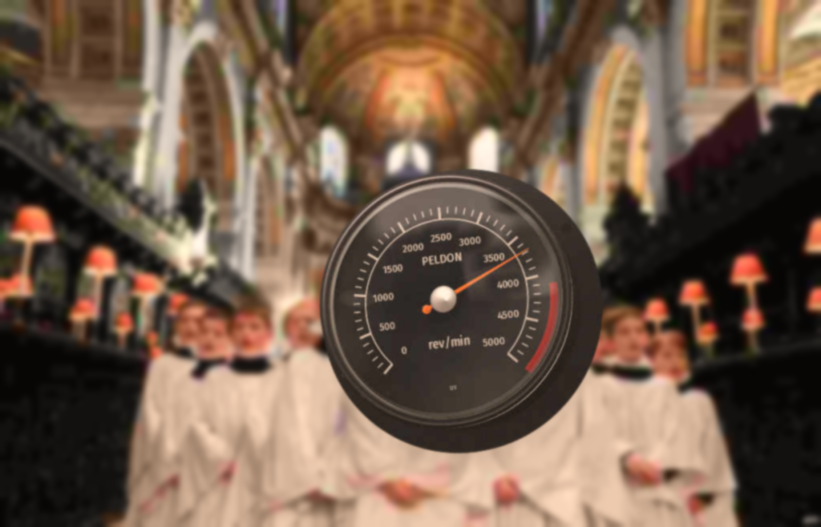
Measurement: 3700 rpm
